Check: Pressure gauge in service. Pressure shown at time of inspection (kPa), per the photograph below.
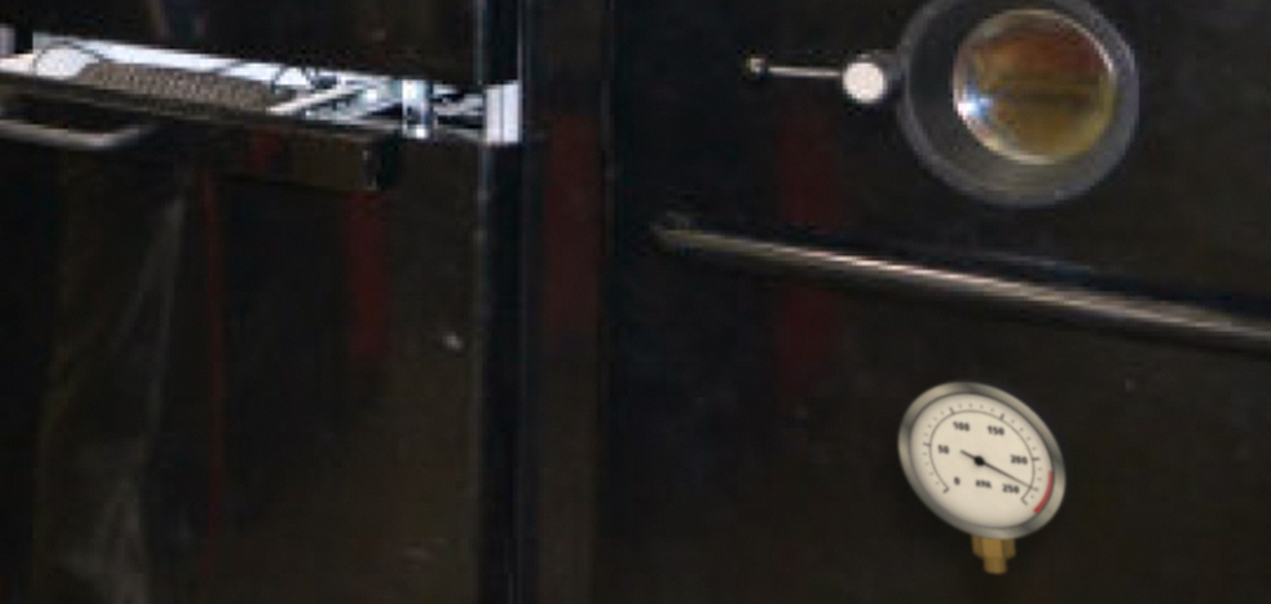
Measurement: 230 kPa
